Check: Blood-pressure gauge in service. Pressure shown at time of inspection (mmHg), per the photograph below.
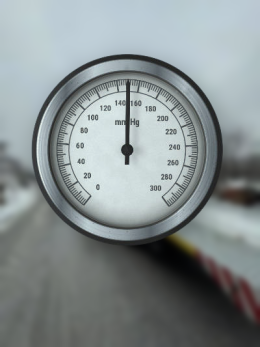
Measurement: 150 mmHg
